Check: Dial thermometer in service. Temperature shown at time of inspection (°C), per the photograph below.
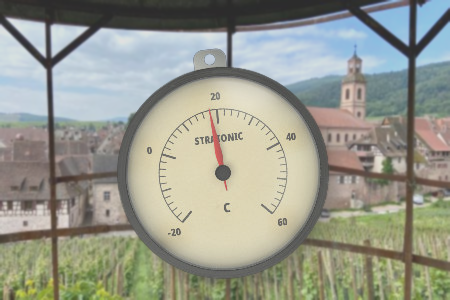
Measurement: 18 °C
